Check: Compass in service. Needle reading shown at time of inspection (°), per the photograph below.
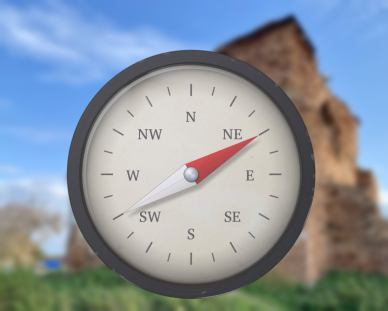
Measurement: 60 °
